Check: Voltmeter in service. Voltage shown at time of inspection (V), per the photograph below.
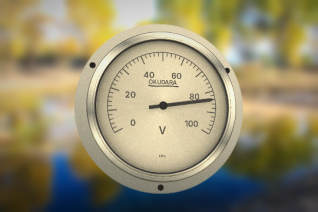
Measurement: 84 V
